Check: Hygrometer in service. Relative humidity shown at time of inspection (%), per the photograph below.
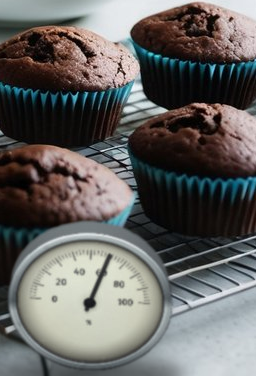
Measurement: 60 %
